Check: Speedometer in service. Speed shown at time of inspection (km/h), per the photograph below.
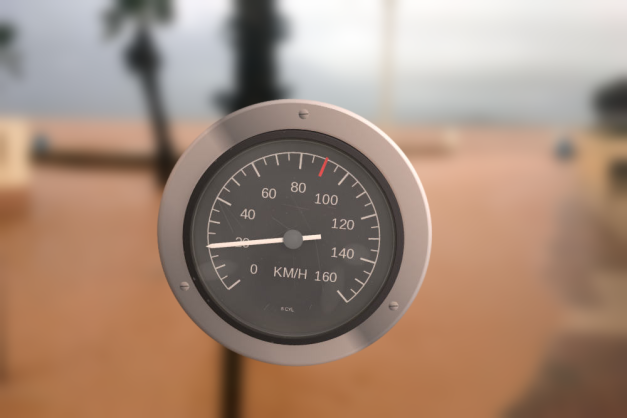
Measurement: 20 km/h
